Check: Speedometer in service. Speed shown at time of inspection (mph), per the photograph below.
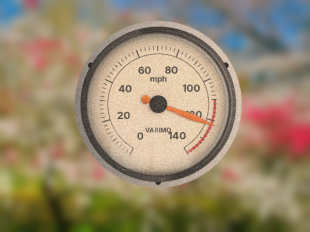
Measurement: 122 mph
